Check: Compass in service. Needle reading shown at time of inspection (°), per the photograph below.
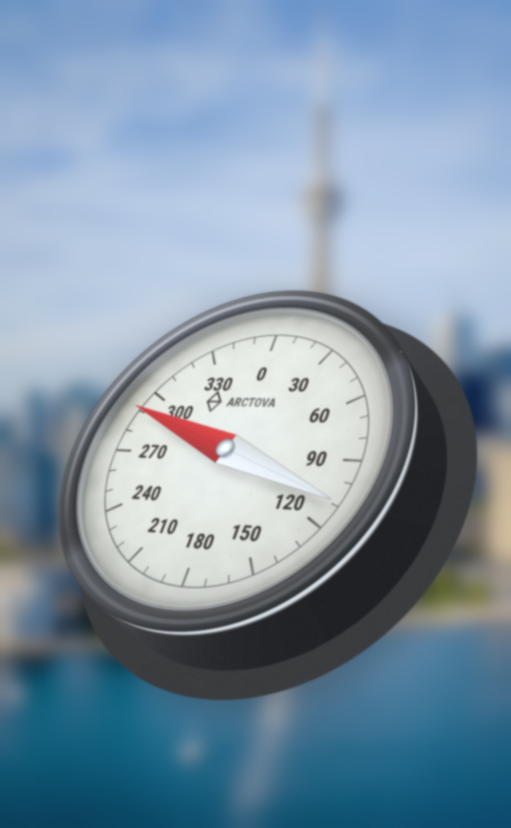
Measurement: 290 °
